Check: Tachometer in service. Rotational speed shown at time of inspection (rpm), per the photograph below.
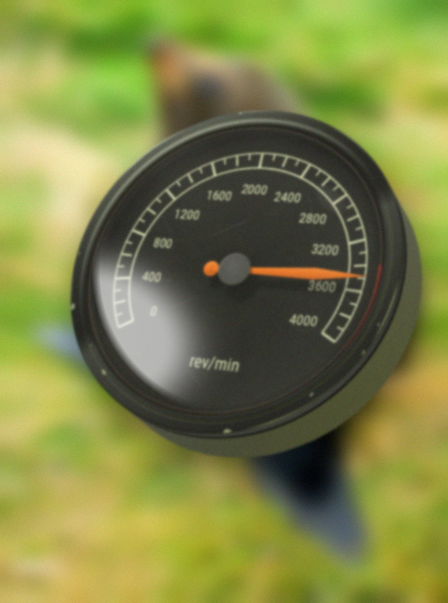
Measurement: 3500 rpm
